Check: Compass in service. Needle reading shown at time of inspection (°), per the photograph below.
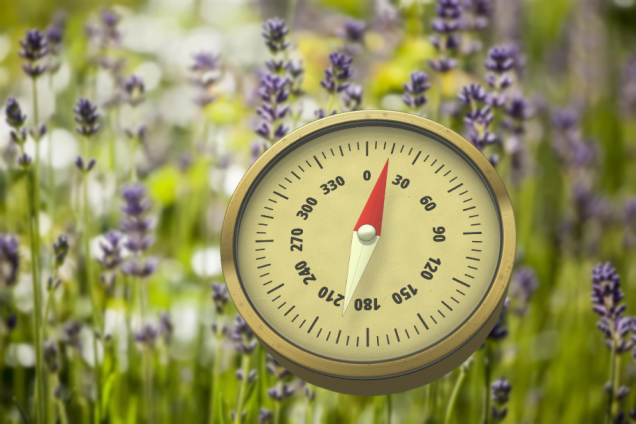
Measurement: 15 °
